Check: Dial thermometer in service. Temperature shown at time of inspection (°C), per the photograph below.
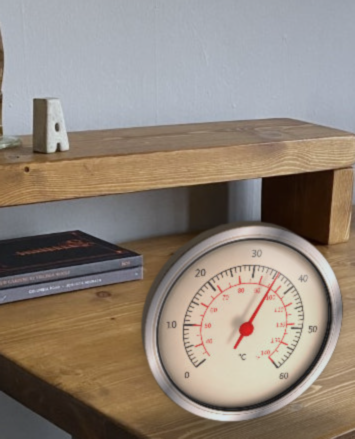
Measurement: 35 °C
